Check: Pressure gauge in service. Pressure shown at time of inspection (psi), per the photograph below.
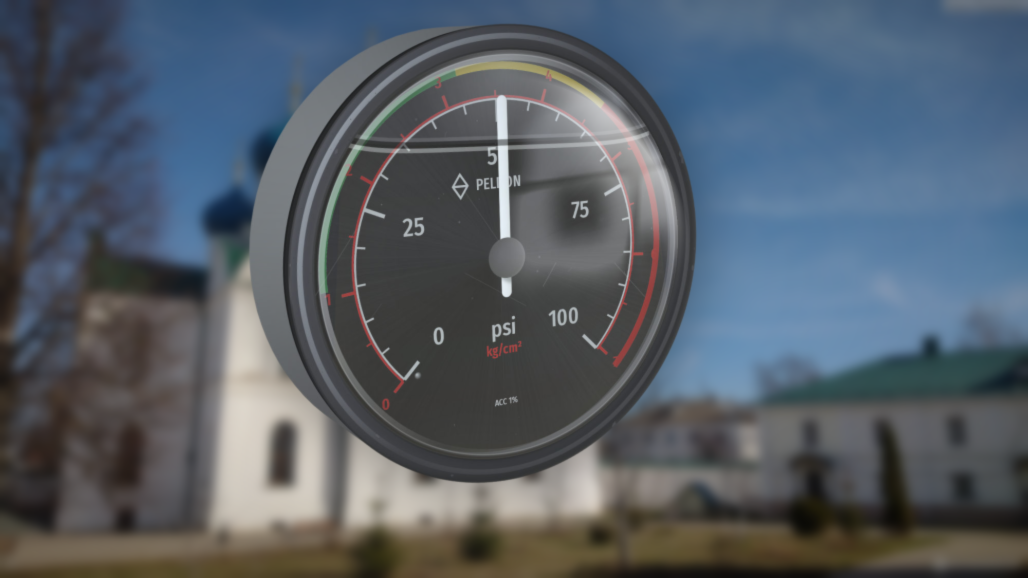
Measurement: 50 psi
